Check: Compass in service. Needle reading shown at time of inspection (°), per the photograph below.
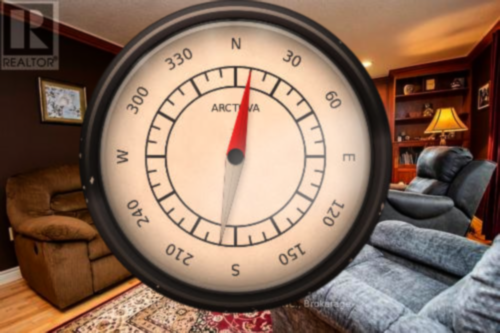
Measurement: 10 °
